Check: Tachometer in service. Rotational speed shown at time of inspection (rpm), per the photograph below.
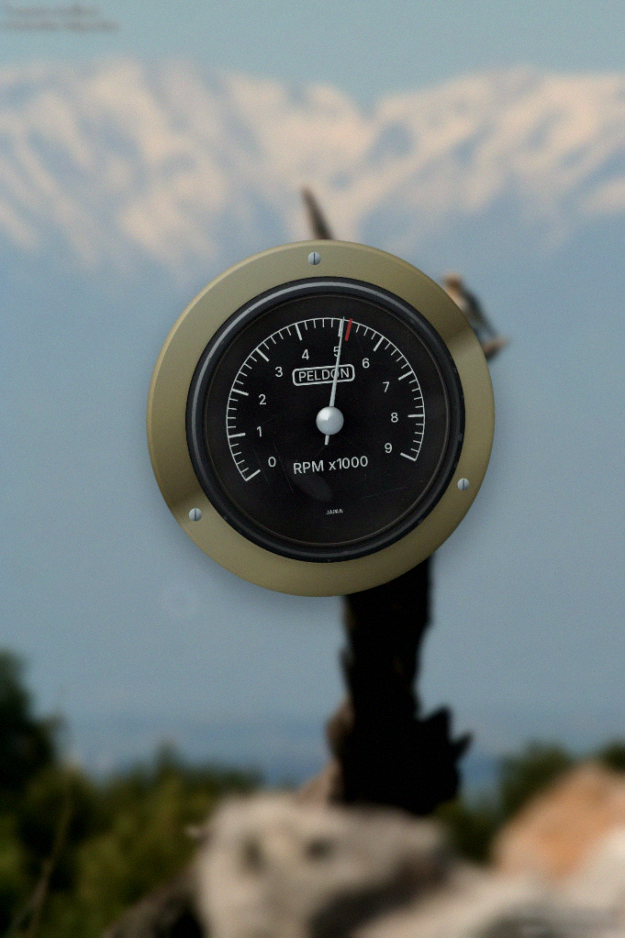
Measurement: 5000 rpm
